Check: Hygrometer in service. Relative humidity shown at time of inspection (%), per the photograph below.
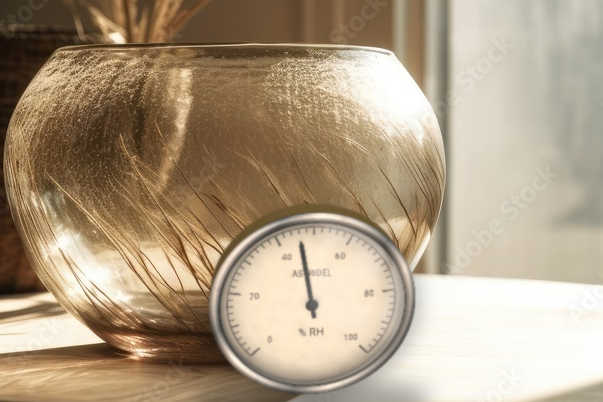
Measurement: 46 %
